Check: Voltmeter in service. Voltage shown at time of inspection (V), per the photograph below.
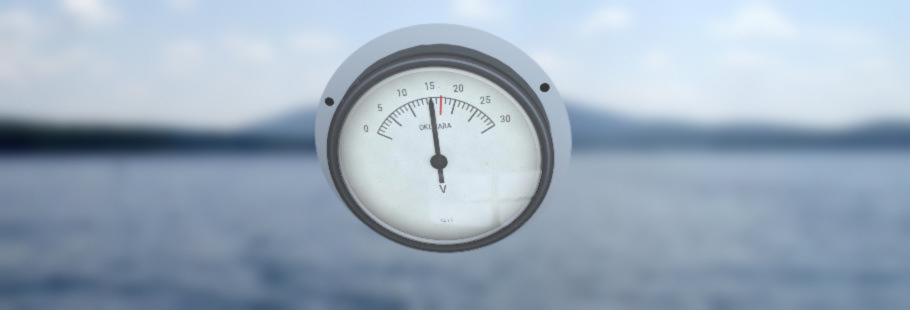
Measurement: 15 V
